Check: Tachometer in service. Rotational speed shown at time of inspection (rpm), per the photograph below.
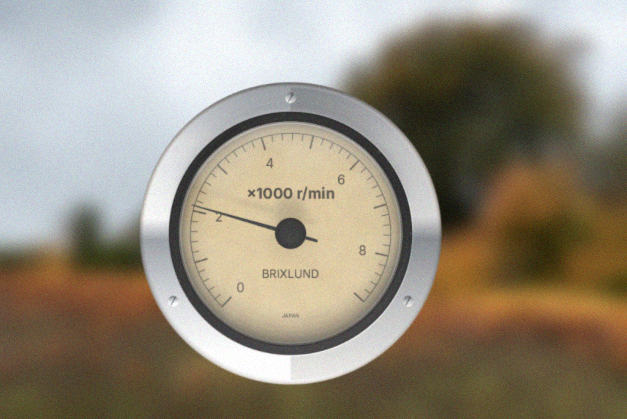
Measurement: 2100 rpm
